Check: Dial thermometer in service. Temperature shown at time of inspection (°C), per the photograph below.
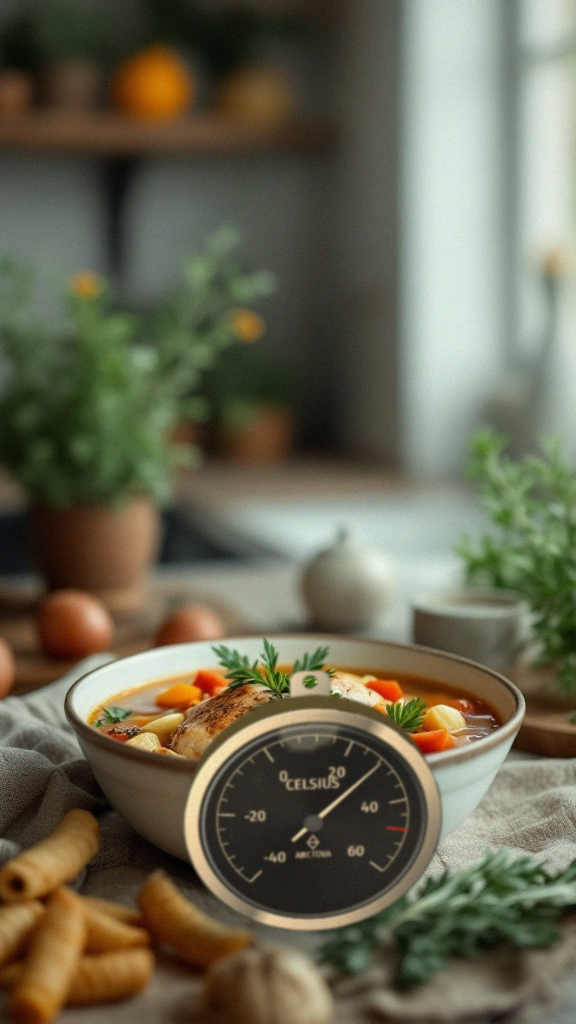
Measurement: 28 °C
